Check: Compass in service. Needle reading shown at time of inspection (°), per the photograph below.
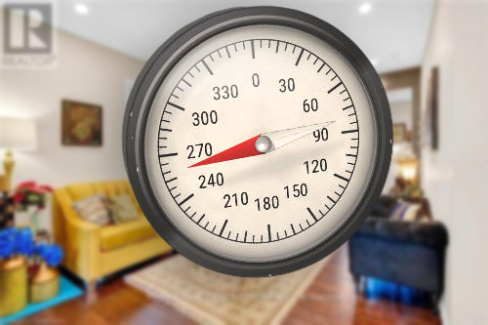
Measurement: 260 °
